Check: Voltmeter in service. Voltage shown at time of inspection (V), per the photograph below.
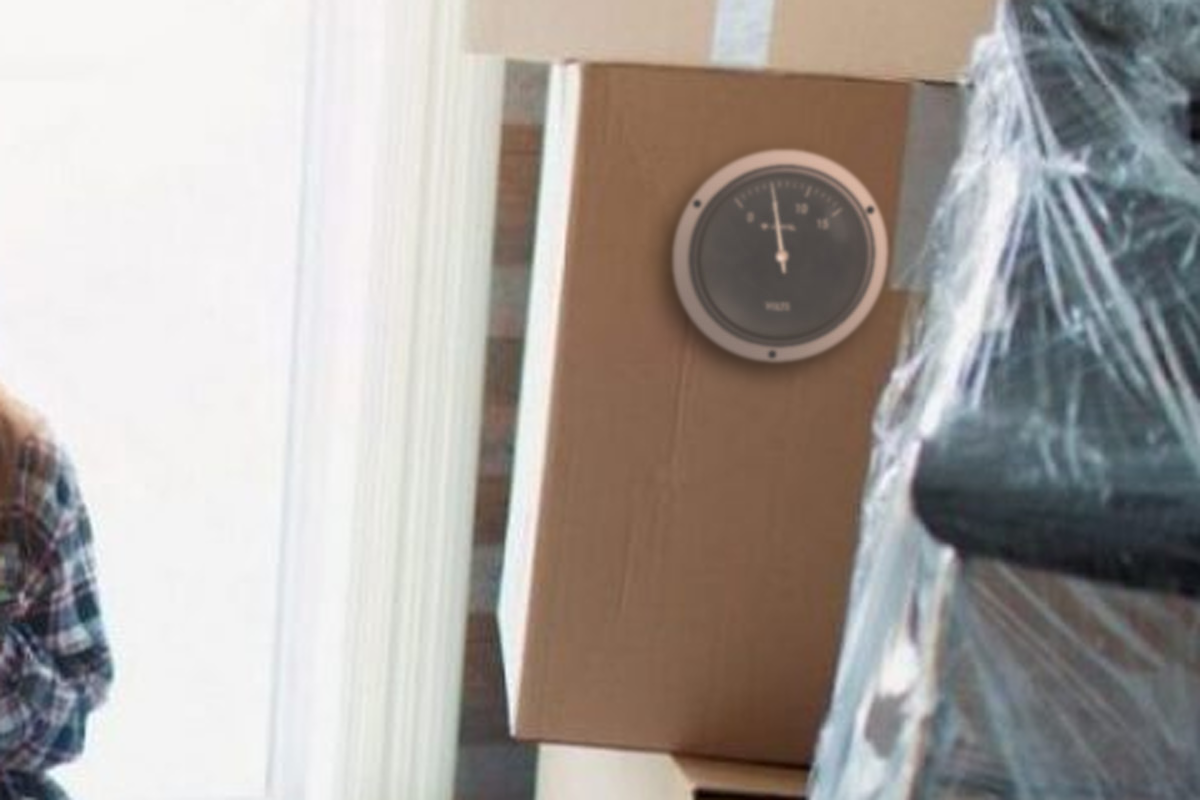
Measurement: 5 V
